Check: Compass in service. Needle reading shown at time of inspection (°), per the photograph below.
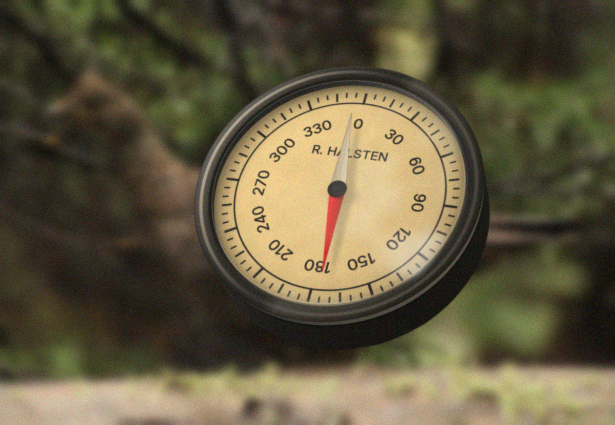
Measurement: 175 °
